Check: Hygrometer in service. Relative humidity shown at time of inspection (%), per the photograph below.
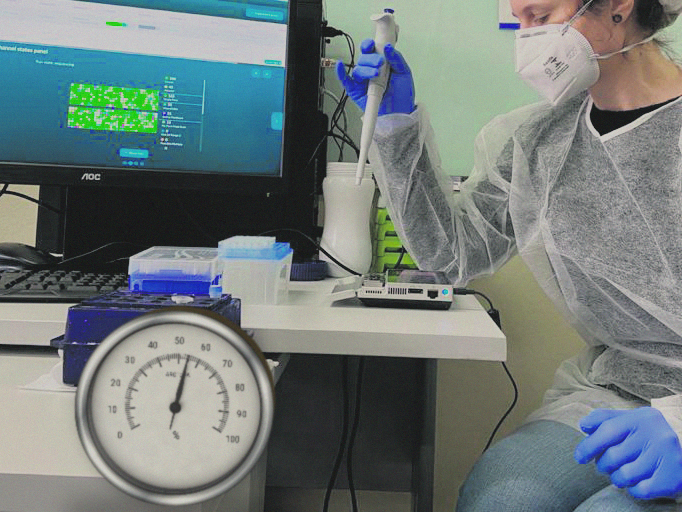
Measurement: 55 %
